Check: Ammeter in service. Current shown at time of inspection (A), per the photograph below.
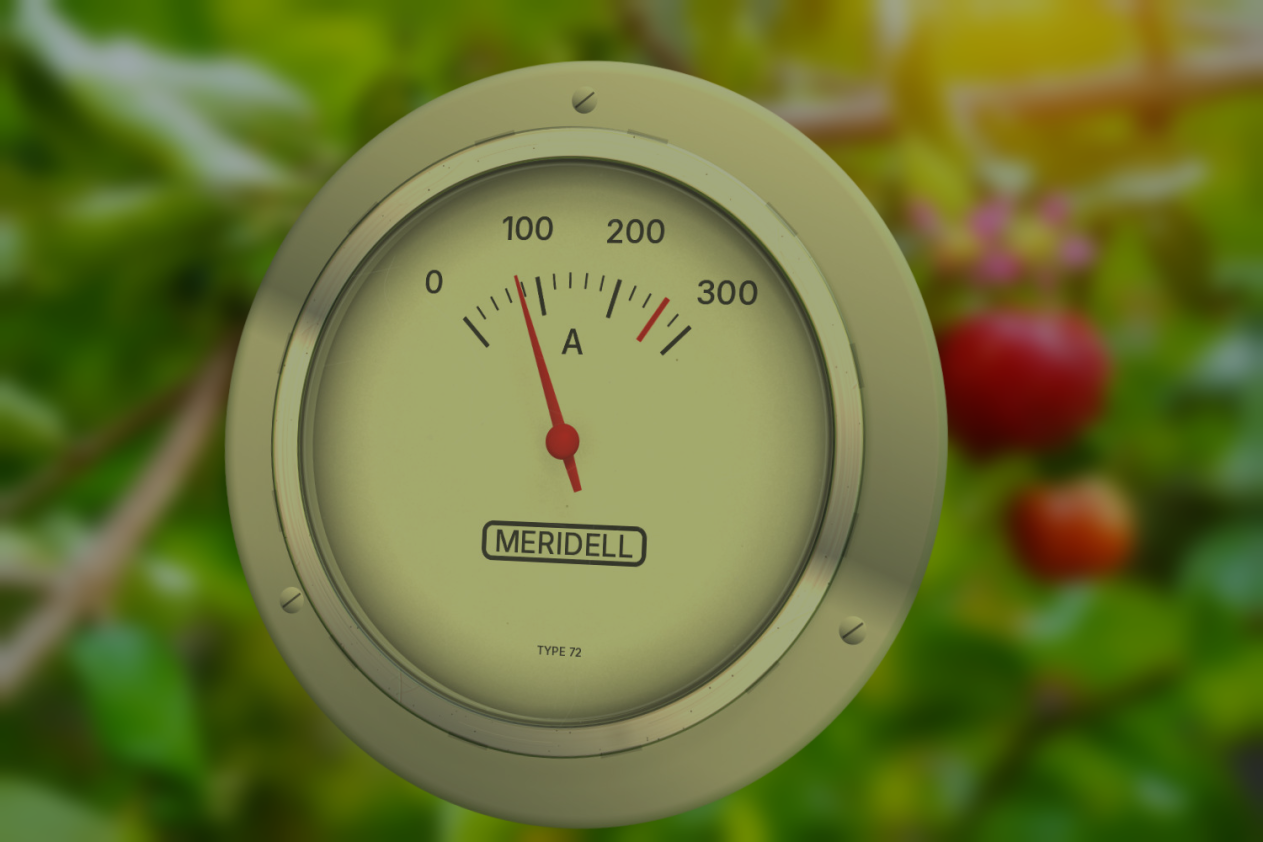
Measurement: 80 A
